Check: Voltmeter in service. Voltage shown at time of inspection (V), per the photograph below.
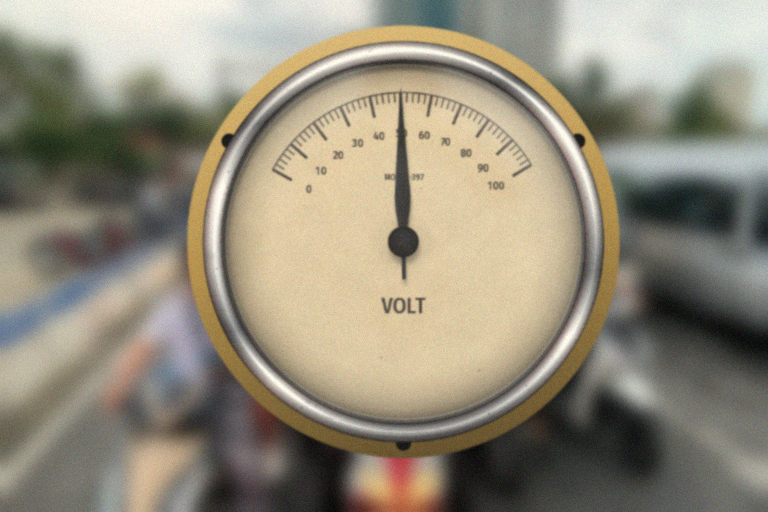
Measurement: 50 V
